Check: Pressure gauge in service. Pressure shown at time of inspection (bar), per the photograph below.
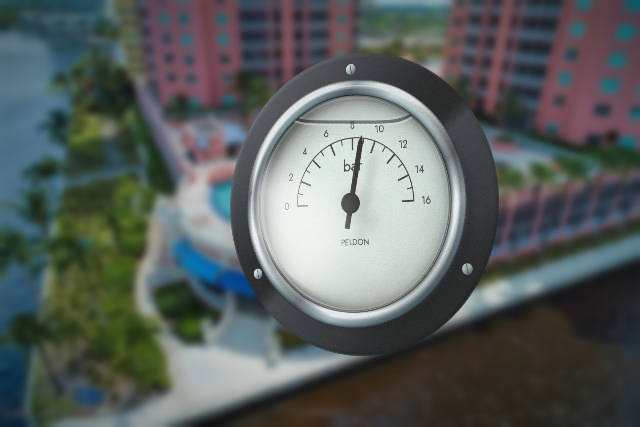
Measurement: 9 bar
